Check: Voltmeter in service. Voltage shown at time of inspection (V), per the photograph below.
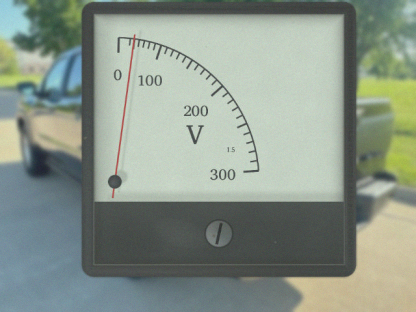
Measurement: 50 V
